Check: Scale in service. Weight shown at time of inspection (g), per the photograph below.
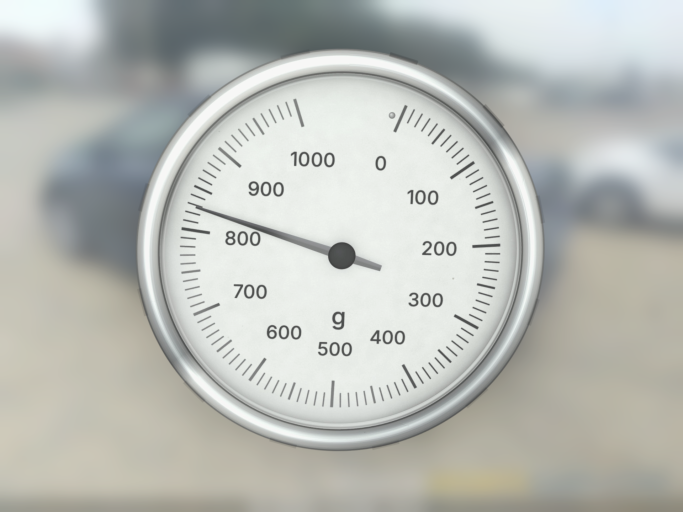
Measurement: 830 g
